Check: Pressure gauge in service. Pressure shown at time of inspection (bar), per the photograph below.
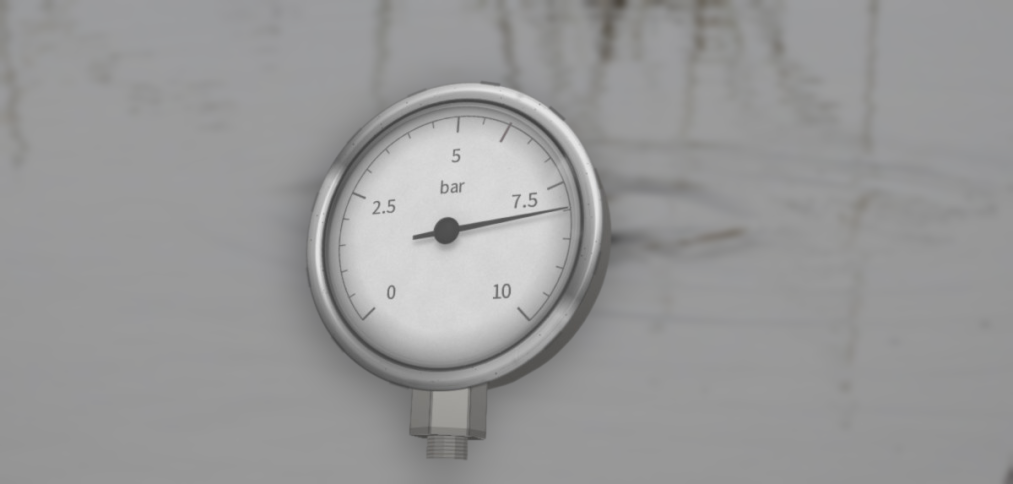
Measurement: 8 bar
